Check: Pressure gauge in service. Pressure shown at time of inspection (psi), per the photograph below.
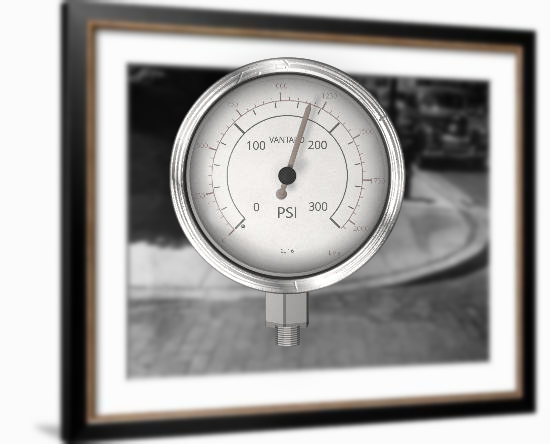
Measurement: 170 psi
